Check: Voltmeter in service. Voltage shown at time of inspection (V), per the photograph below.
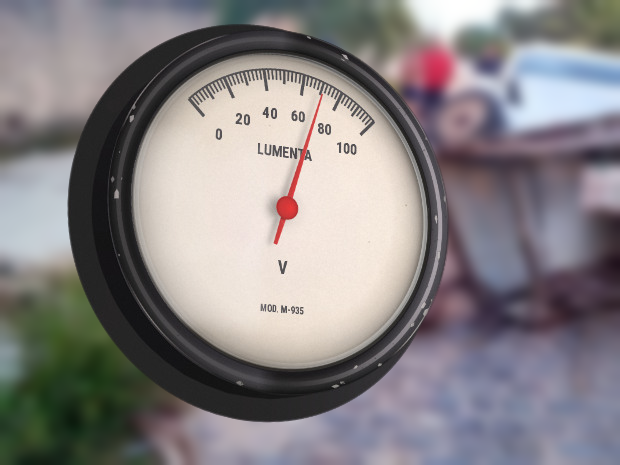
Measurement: 70 V
